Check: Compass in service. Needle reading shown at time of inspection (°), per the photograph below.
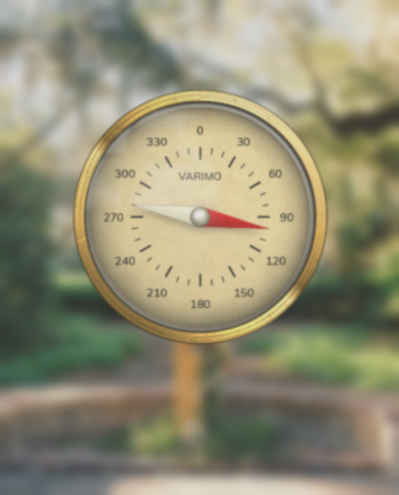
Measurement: 100 °
